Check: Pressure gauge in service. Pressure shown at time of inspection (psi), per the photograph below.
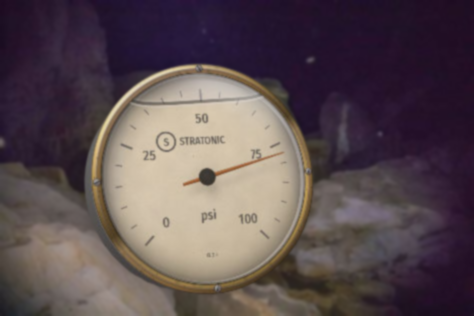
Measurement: 77.5 psi
